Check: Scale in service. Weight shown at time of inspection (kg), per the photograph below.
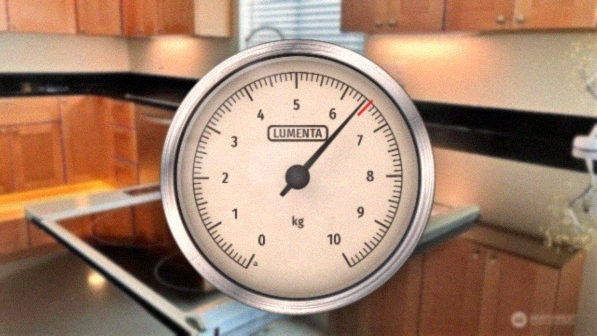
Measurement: 6.4 kg
